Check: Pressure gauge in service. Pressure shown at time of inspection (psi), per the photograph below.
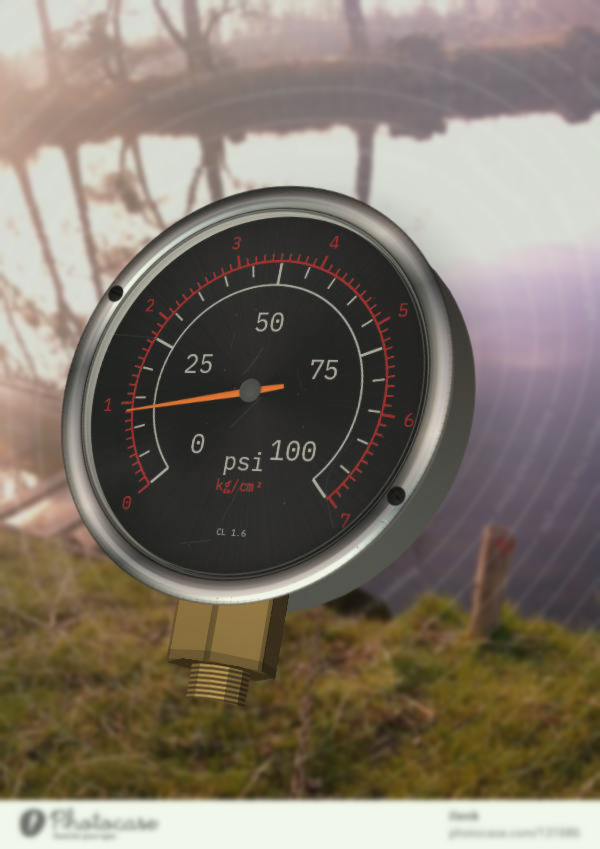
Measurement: 12.5 psi
